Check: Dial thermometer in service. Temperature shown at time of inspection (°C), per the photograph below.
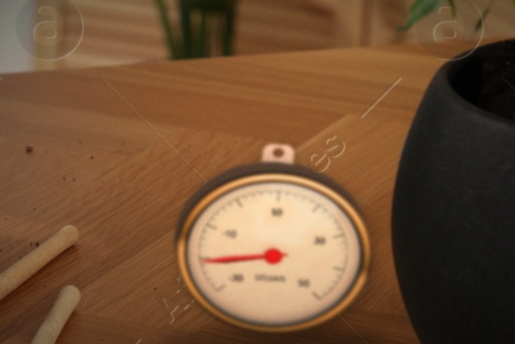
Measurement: -20 °C
